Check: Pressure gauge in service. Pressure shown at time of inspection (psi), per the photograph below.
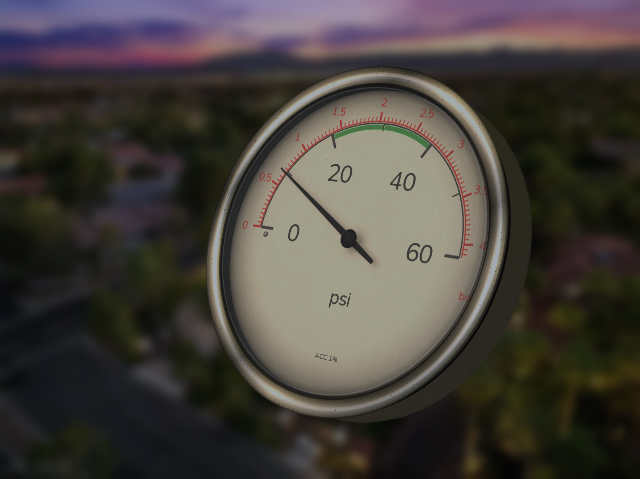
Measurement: 10 psi
